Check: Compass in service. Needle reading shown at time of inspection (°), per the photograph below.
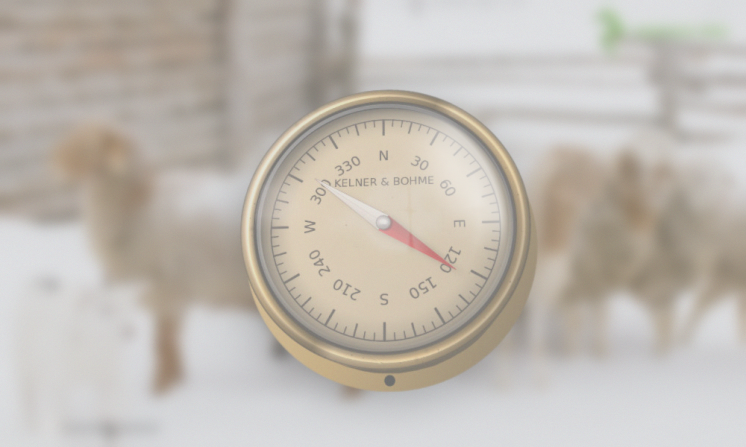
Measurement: 125 °
